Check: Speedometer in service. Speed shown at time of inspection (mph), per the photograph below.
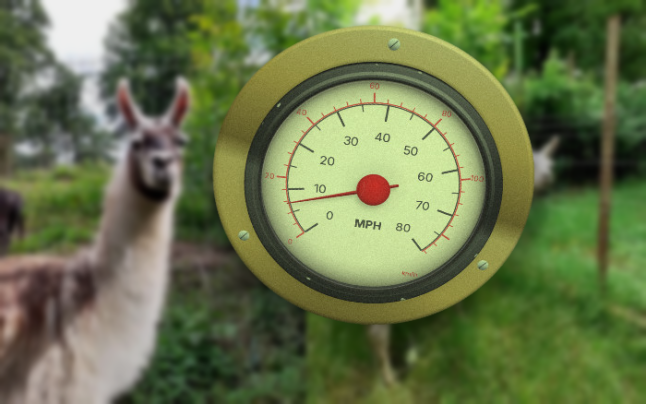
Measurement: 7.5 mph
